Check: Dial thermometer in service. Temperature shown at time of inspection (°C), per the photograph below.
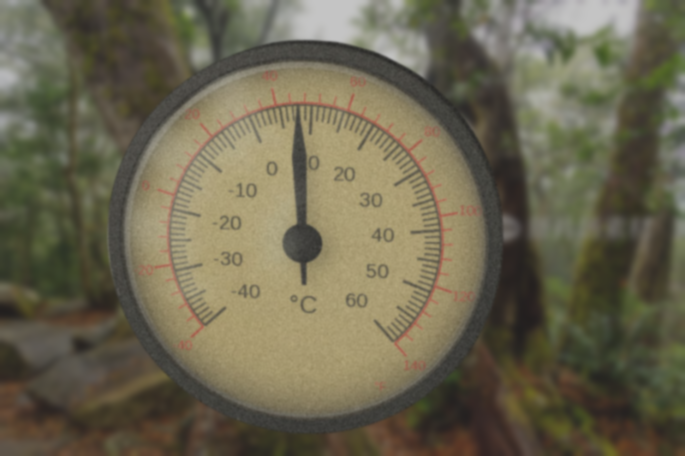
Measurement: 8 °C
